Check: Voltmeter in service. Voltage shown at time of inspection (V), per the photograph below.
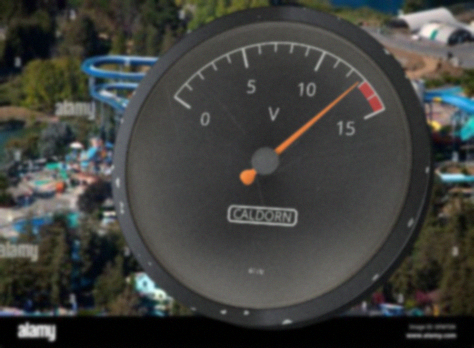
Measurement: 13 V
